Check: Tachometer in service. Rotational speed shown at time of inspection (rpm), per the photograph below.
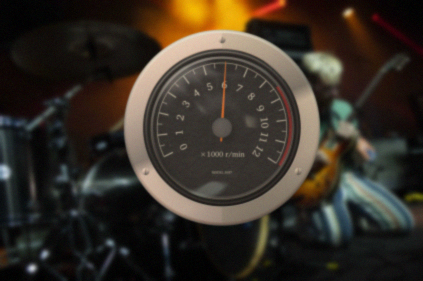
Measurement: 6000 rpm
